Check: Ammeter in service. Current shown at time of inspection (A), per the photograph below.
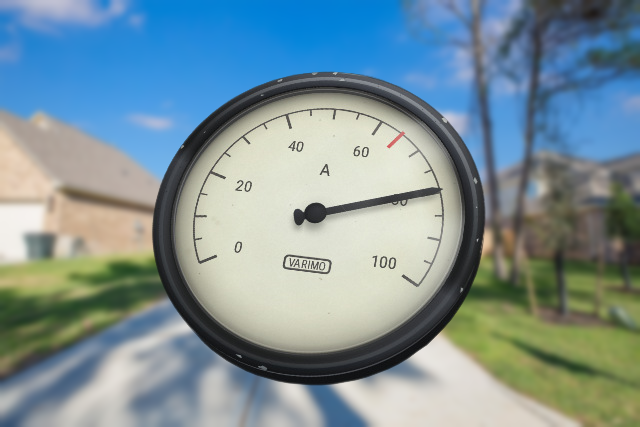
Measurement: 80 A
